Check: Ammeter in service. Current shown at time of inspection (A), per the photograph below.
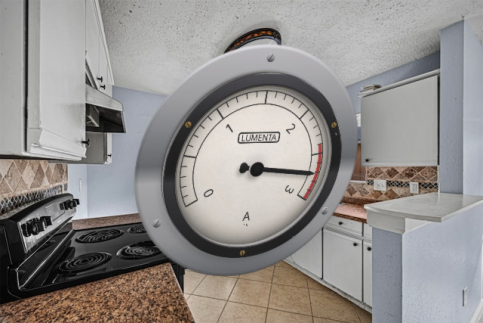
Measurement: 2.7 A
